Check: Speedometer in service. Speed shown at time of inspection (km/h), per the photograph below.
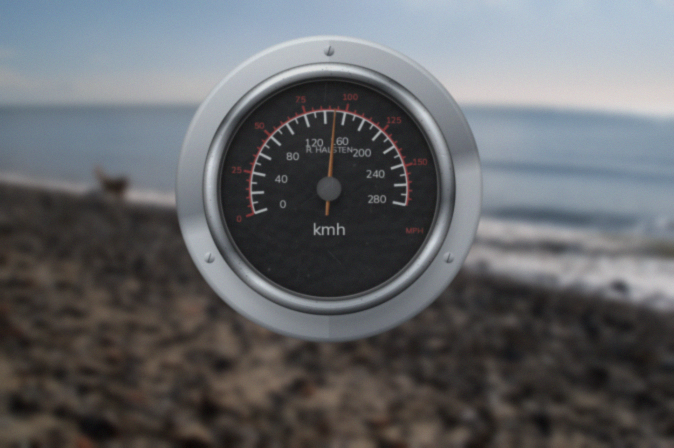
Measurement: 150 km/h
